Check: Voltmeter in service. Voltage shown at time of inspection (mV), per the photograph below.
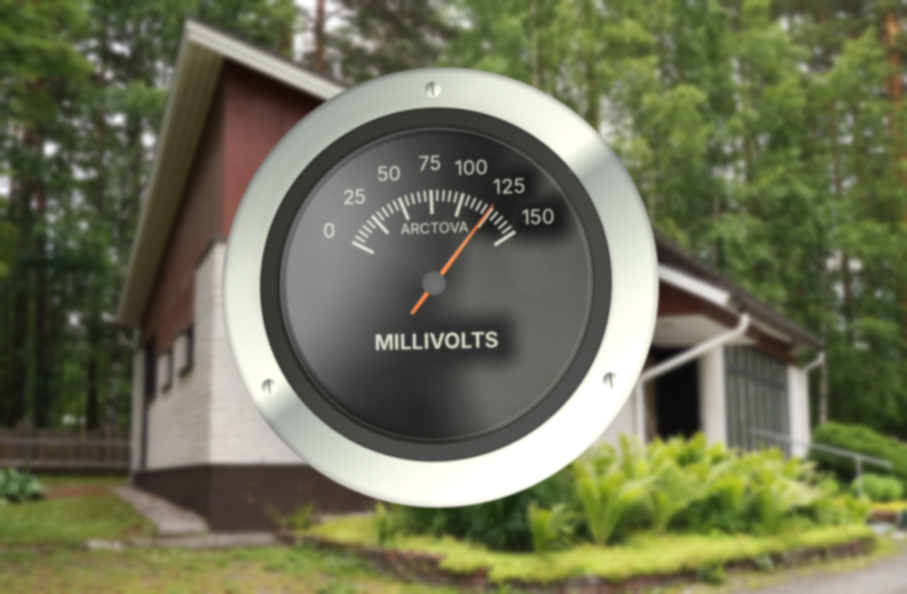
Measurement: 125 mV
